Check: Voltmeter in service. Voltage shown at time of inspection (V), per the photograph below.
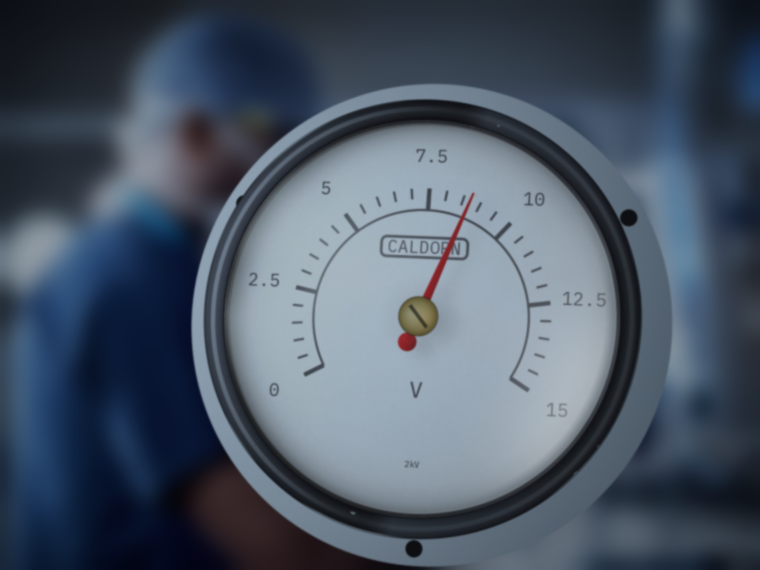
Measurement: 8.75 V
